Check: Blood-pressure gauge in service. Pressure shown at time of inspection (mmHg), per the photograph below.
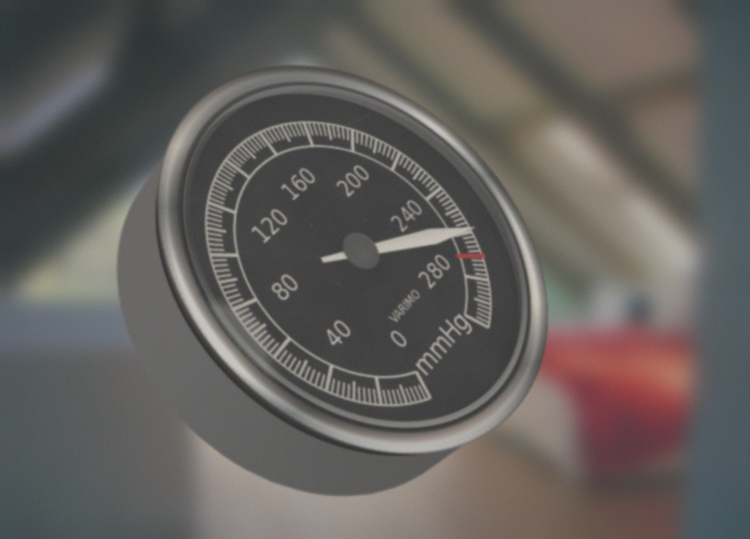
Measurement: 260 mmHg
